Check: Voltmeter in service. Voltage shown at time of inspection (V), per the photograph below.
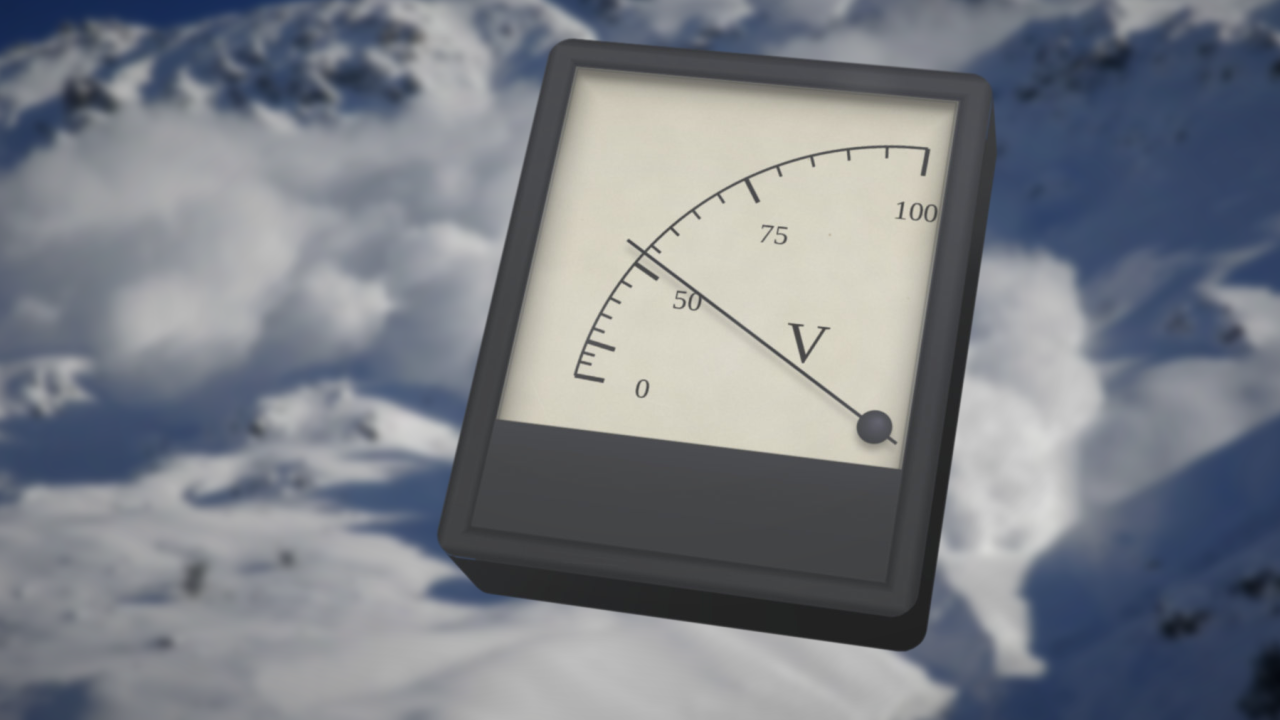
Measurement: 52.5 V
